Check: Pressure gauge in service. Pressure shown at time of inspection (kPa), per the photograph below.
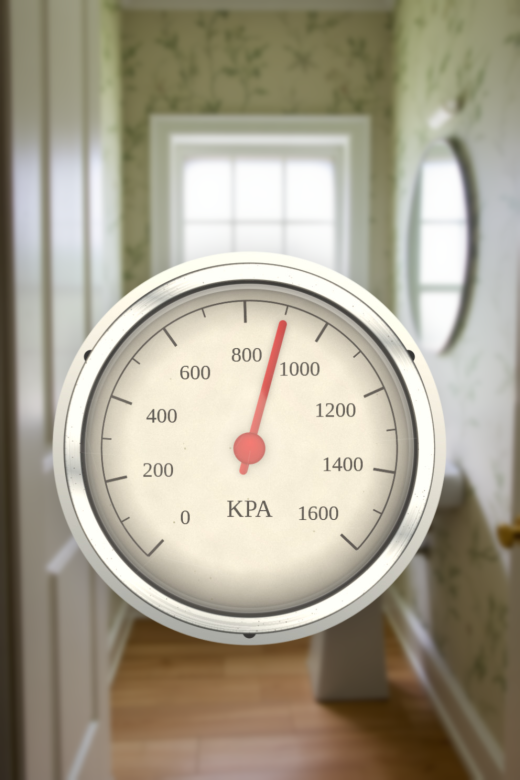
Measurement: 900 kPa
